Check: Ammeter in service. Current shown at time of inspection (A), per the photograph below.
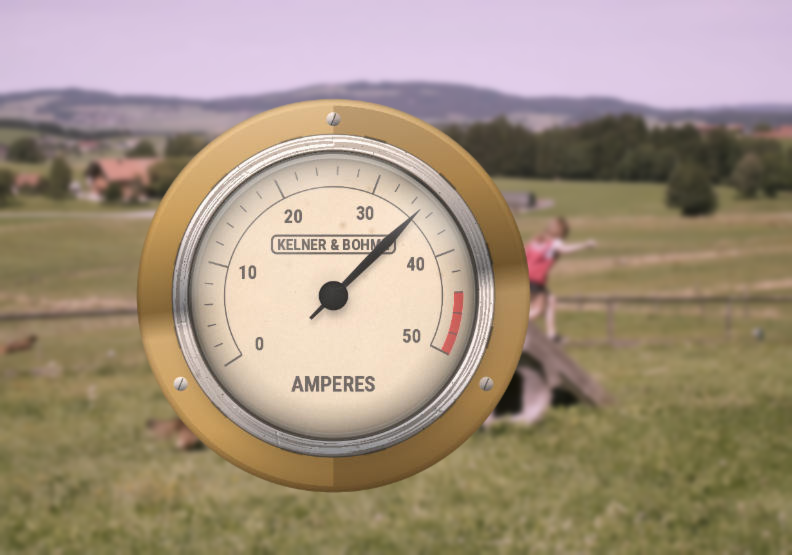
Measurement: 35 A
